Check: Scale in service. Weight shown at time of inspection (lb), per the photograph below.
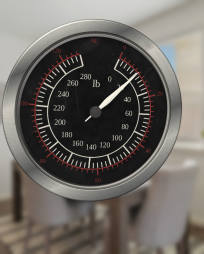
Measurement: 20 lb
